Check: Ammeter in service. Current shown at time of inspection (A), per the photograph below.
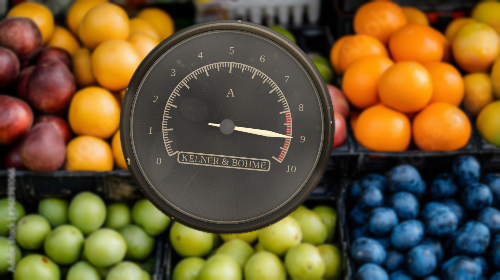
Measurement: 9 A
